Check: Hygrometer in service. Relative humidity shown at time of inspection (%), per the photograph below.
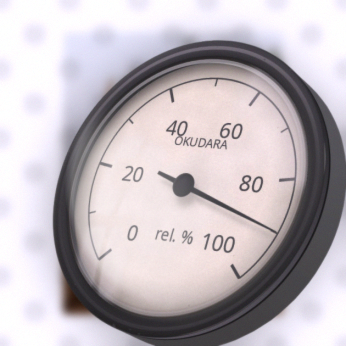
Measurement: 90 %
